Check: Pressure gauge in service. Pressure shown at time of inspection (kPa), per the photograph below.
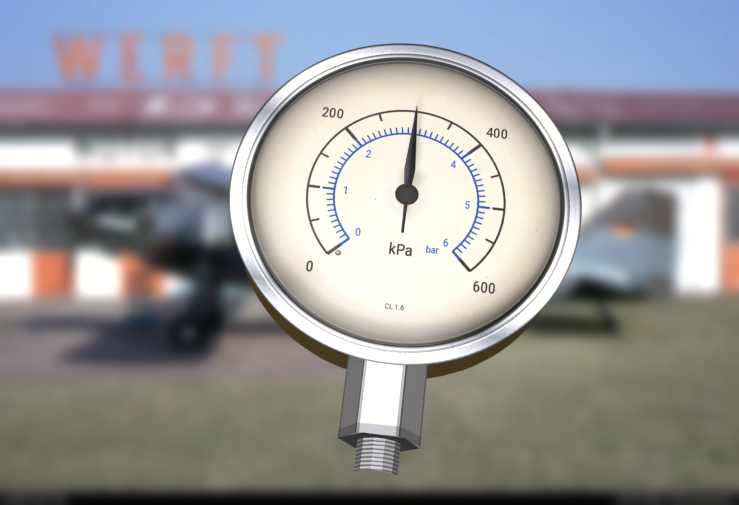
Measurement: 300 kPa
